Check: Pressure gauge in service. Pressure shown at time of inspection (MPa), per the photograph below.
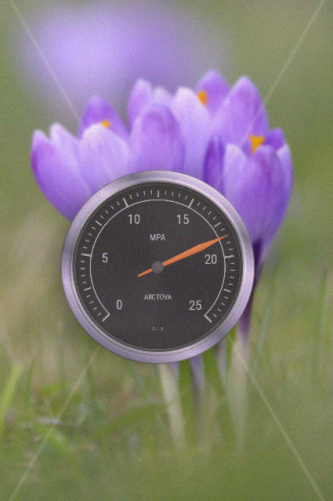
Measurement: 18.5 MPa
